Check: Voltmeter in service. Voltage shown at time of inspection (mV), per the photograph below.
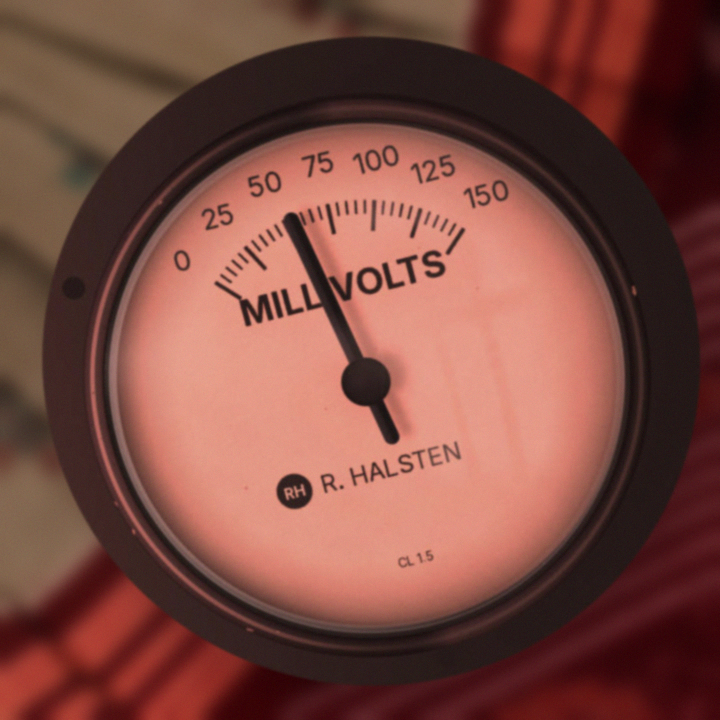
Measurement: 55 mV
